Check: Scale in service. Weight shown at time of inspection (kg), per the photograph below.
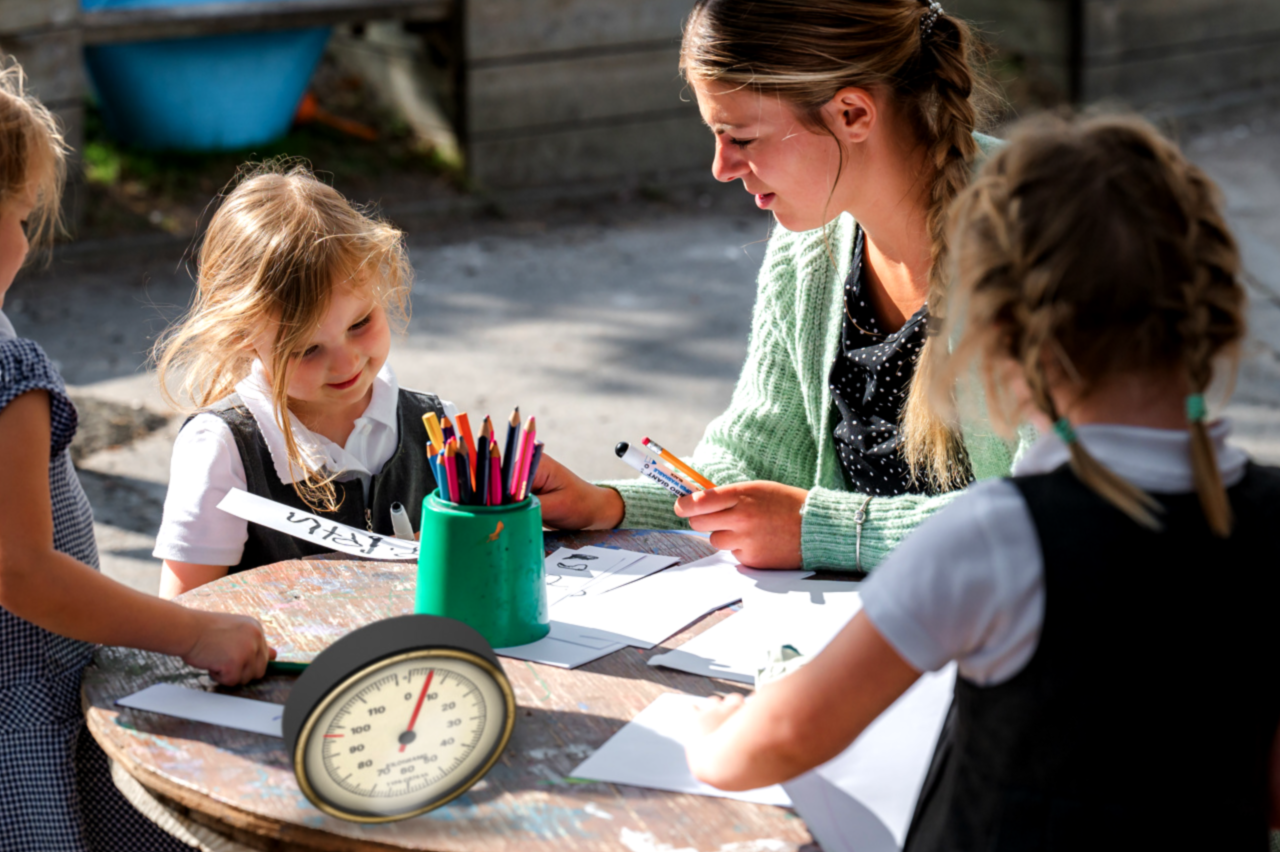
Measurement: 5 kg
